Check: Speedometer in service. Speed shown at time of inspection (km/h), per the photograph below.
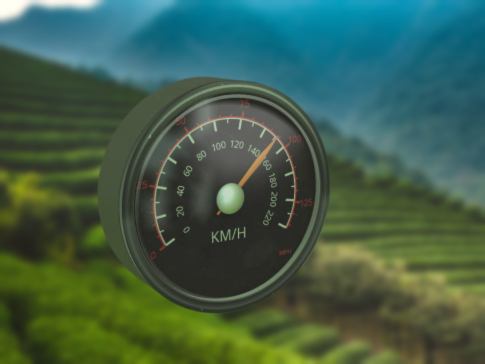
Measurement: 150 km/h
